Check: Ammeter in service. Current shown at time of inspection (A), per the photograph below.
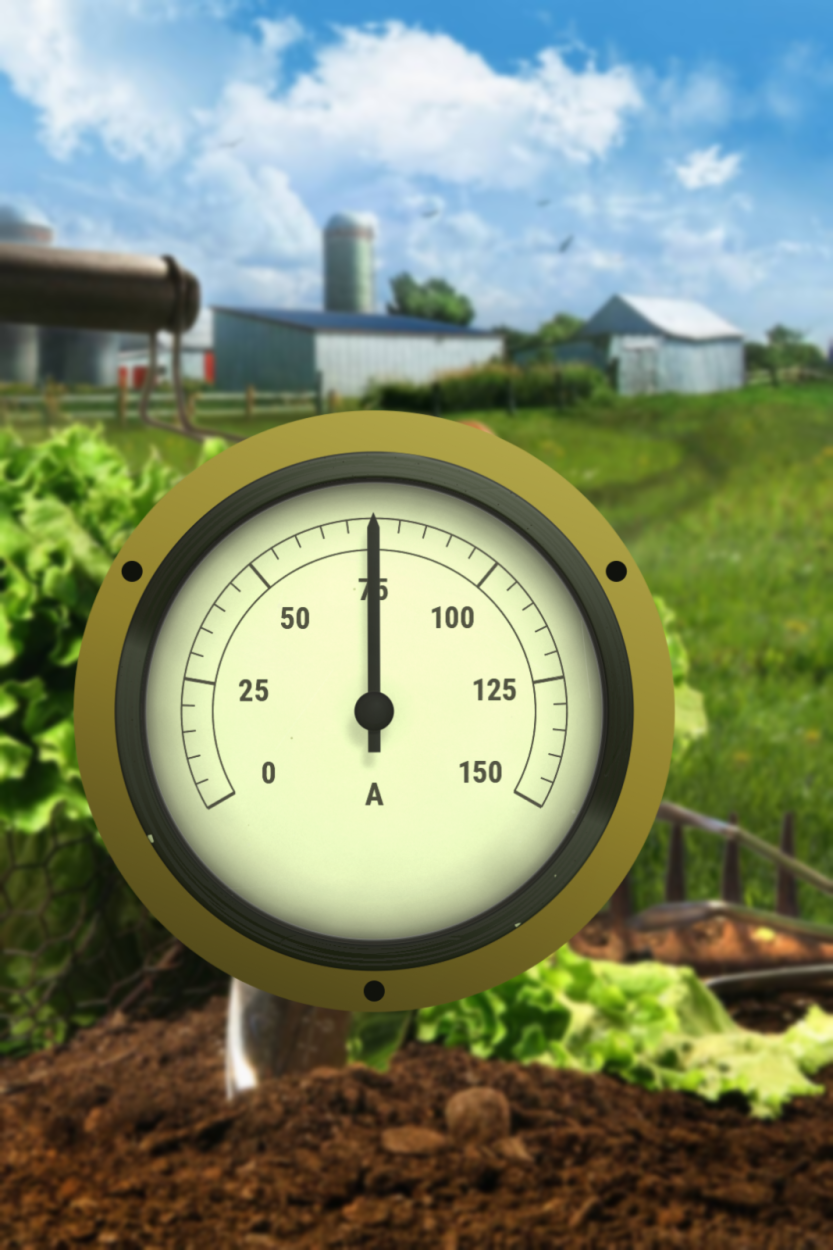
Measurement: 75 A
